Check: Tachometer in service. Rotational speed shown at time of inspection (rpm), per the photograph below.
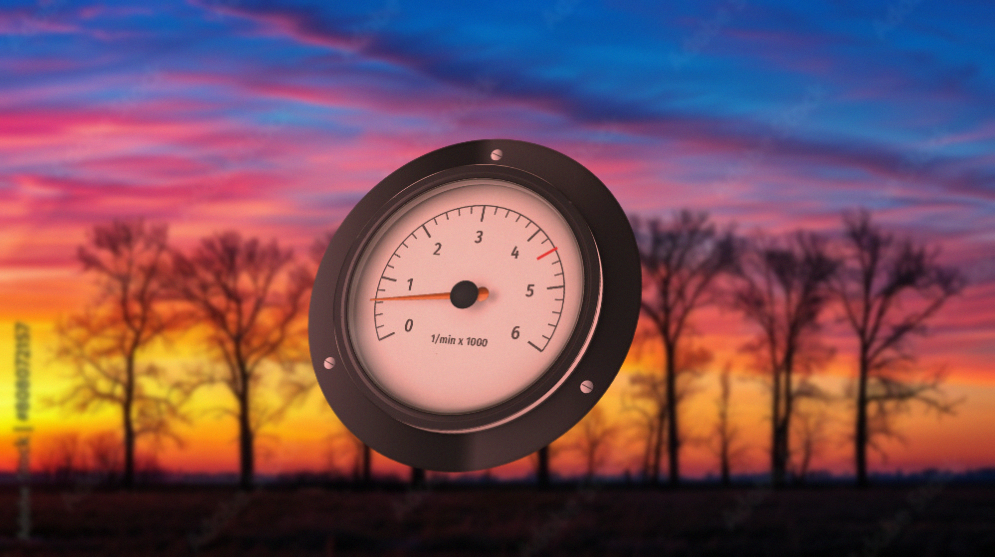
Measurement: 600 rpm
